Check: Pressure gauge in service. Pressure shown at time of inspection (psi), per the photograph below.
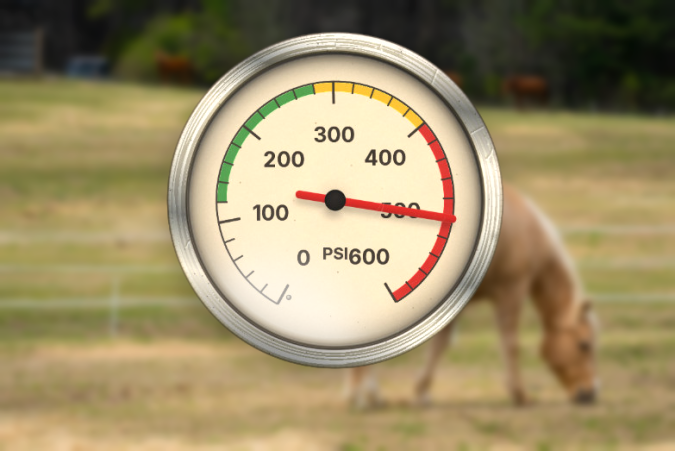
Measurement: 500 psi
